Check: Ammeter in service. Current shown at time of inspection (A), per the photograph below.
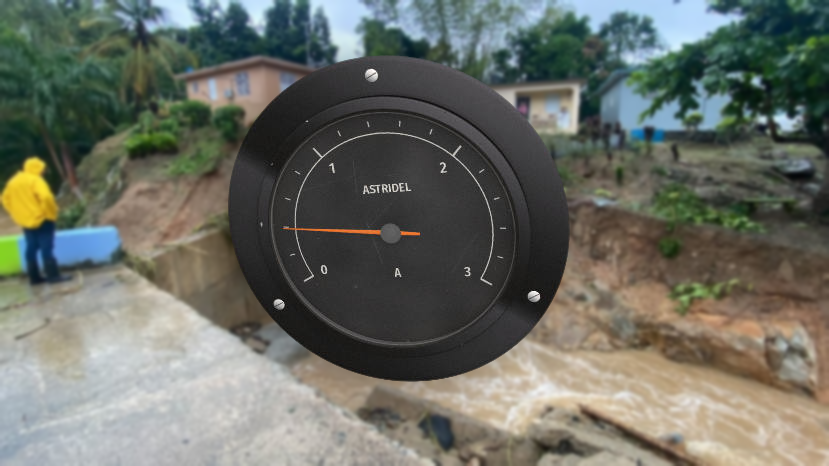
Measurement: 0.4 A
